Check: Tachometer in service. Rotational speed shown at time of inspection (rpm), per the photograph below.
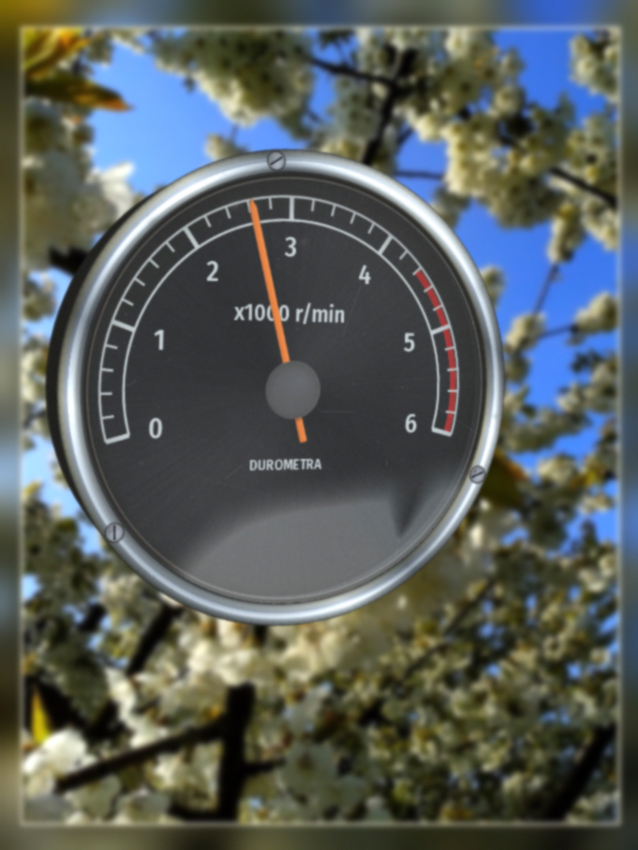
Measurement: 2600 rpm
